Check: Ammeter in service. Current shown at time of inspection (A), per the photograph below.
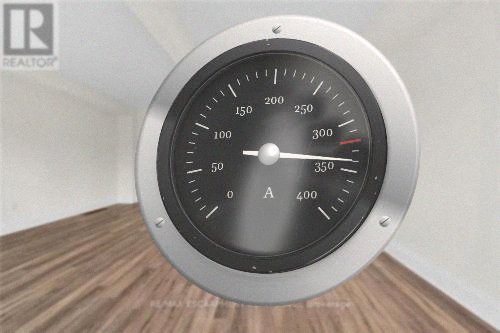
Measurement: 340 A
